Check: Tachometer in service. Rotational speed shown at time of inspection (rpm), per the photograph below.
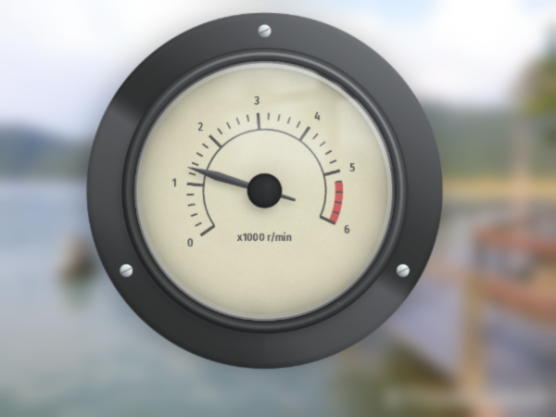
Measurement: 1300 rpm
